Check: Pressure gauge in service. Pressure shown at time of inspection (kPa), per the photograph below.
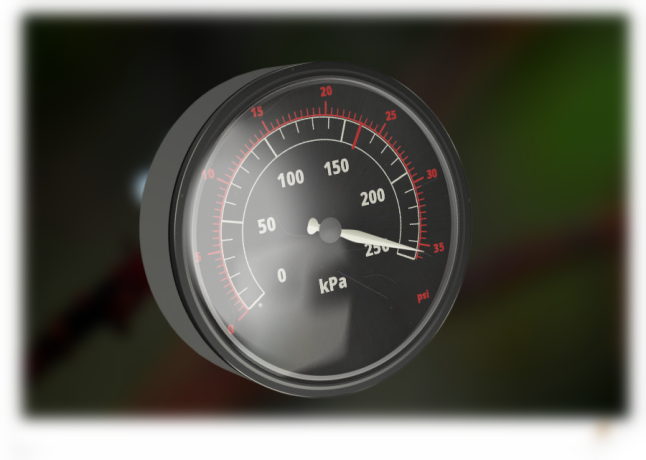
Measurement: 245 kPa
